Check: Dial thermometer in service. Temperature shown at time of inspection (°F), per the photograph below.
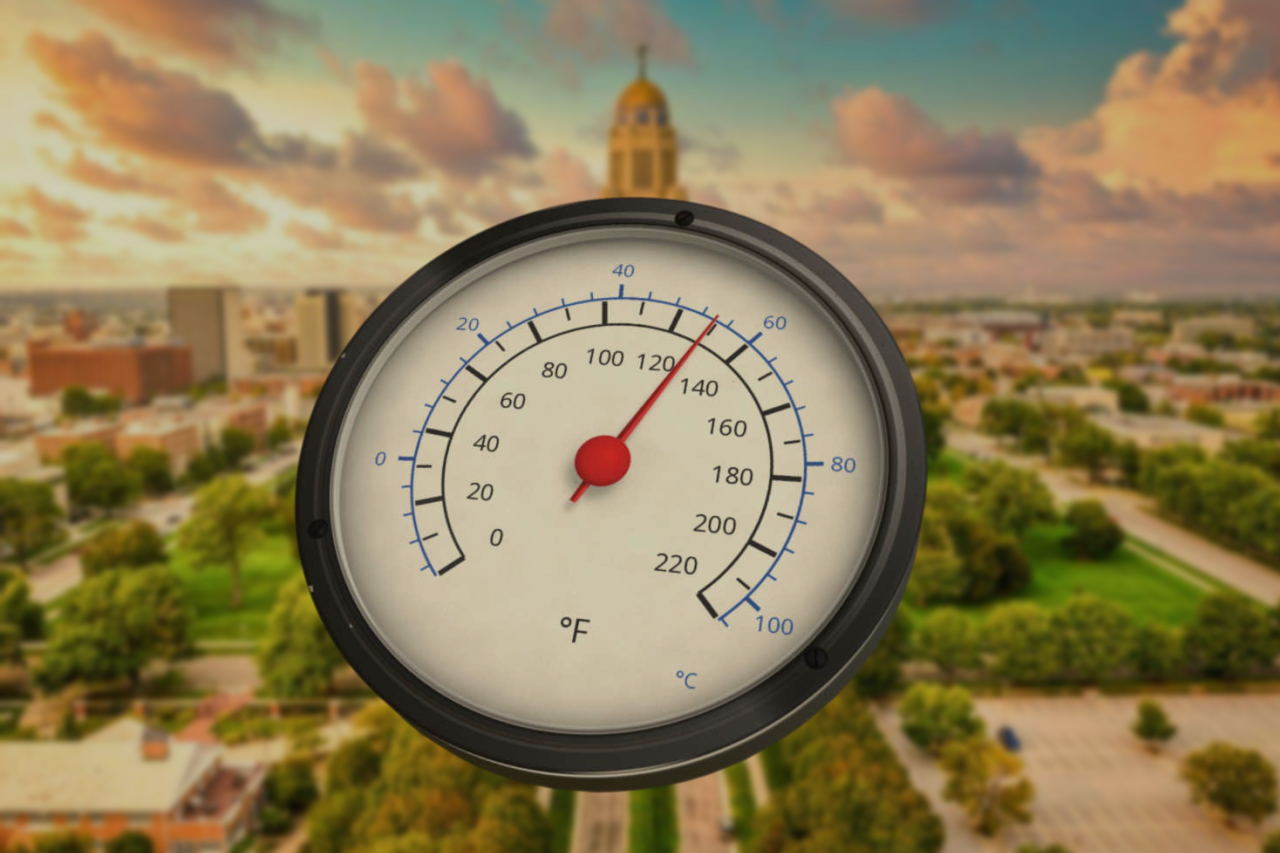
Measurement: 130 °F
